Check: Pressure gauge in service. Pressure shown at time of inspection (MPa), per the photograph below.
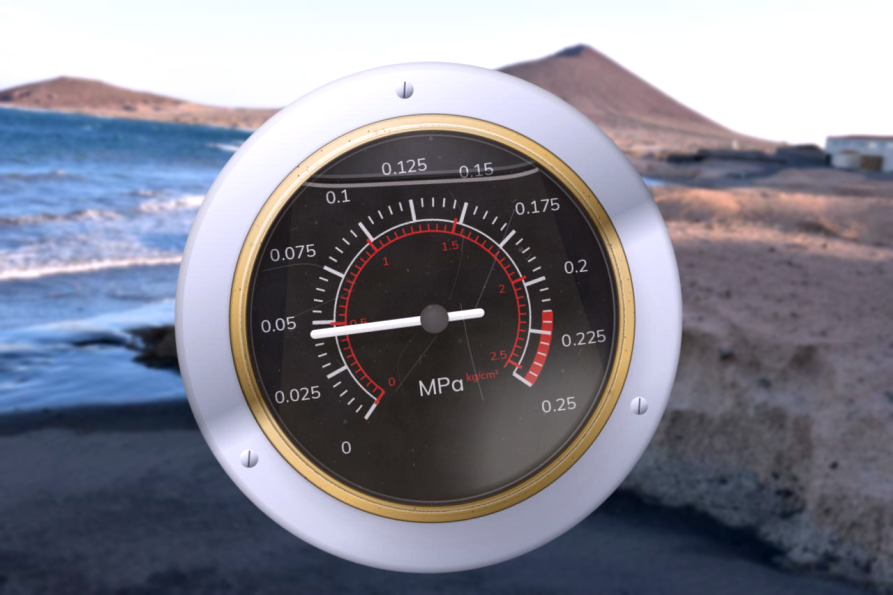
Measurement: 0.045 MPa
